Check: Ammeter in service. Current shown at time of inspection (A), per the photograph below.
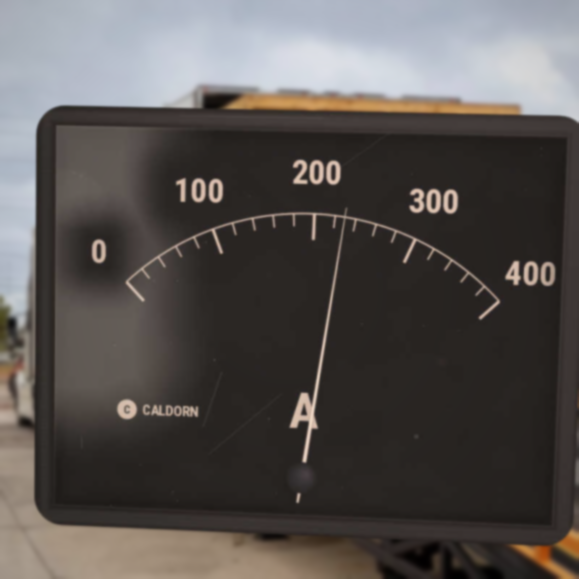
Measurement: 230 A
